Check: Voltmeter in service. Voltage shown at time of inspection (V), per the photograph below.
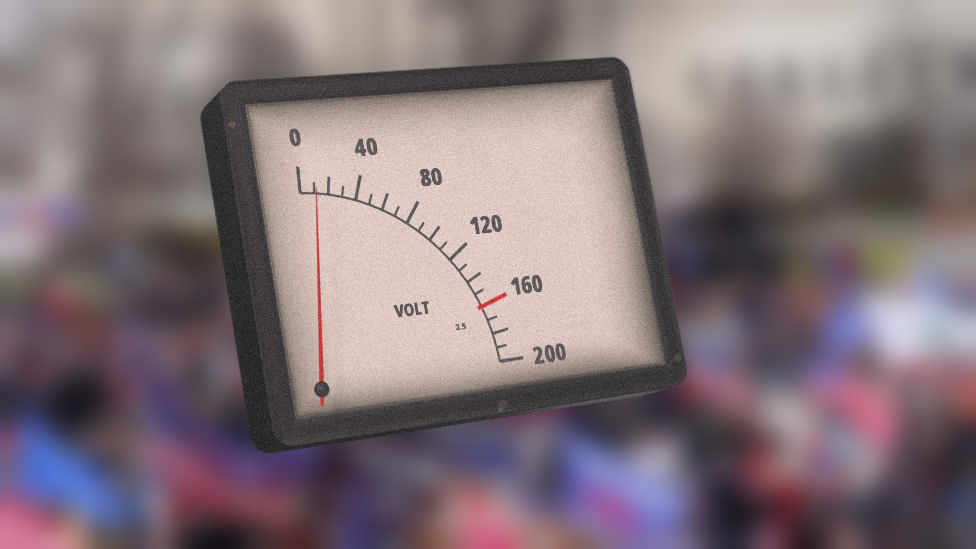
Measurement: 10 V
